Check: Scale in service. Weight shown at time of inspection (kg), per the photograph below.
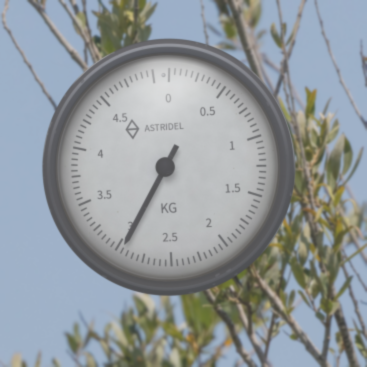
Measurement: 2.95 kg
